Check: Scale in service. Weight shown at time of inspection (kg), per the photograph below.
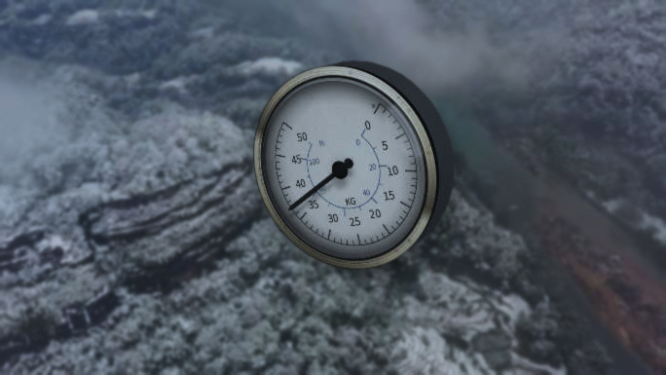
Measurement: 37 kg
